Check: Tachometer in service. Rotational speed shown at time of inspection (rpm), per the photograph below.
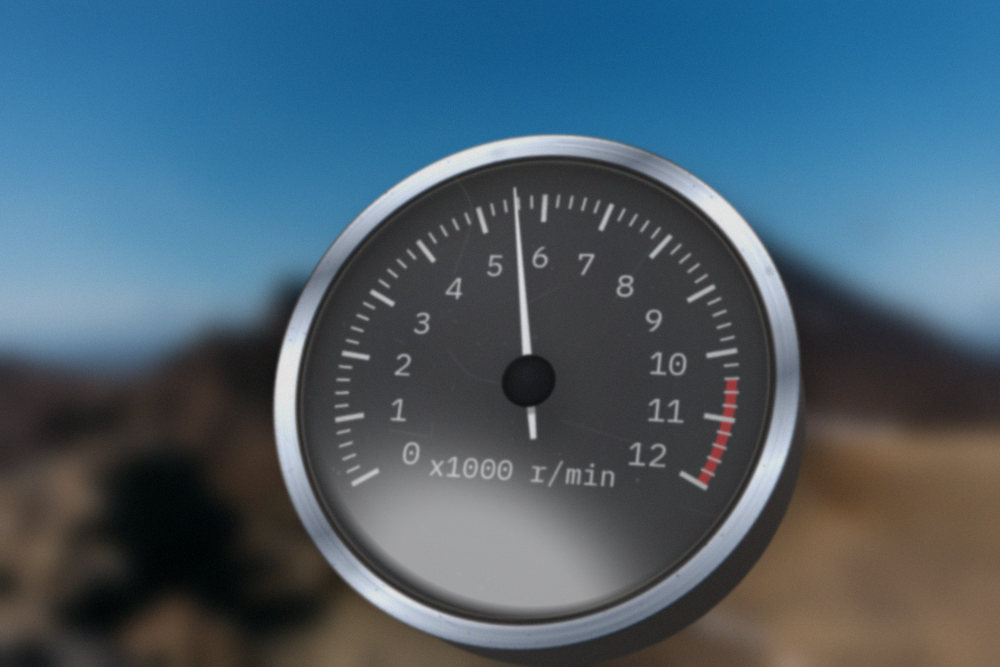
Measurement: 5600 rpm
